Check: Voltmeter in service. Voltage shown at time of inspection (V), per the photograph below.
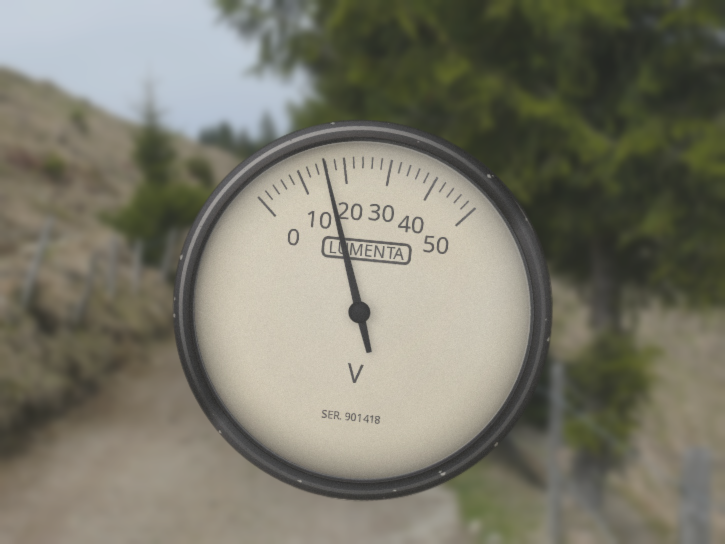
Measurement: 16 V
